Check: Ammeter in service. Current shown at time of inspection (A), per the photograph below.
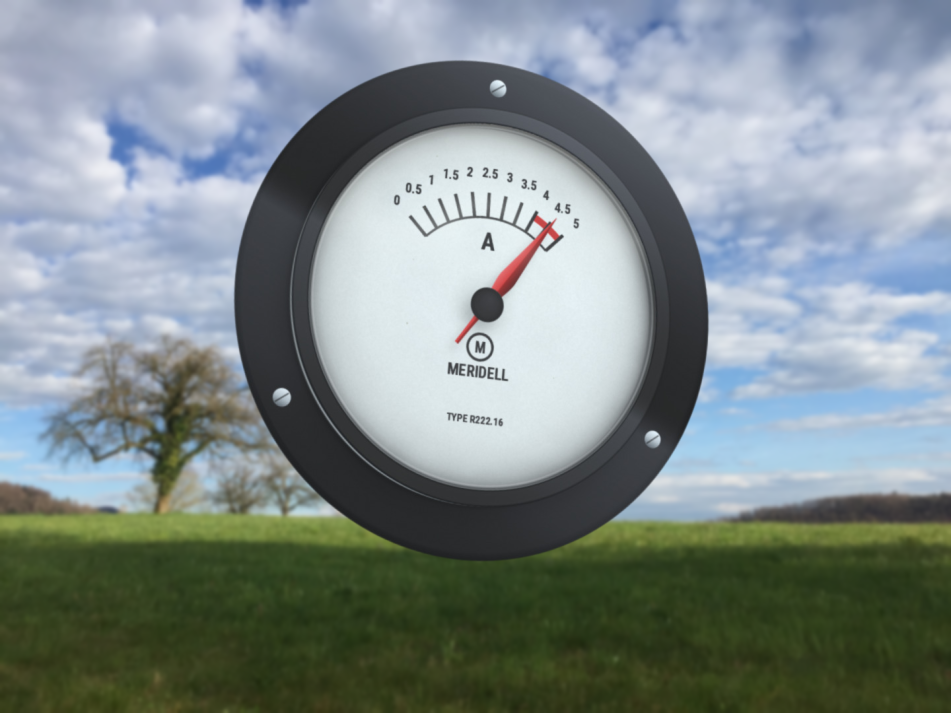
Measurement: 4.5 A
